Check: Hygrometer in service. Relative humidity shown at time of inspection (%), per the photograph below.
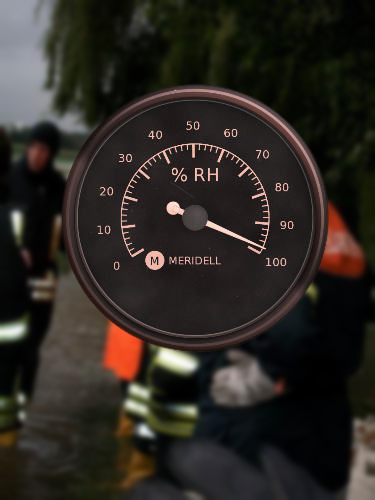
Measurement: 98 %
